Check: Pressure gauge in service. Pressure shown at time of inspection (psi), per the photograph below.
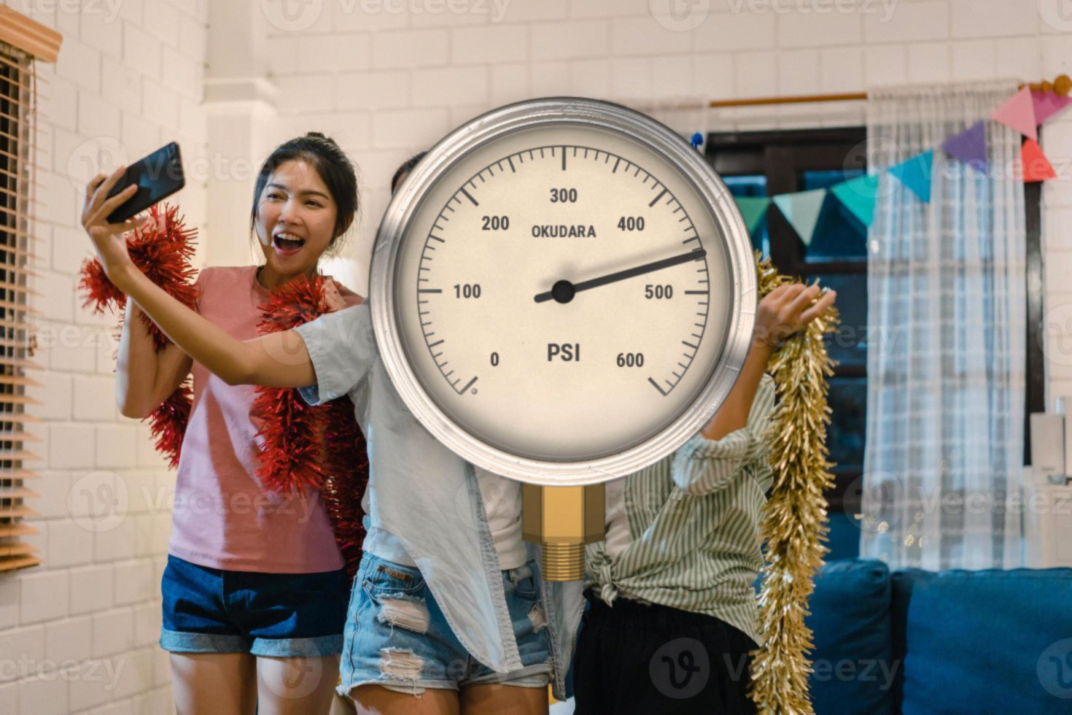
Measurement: 465 psi
